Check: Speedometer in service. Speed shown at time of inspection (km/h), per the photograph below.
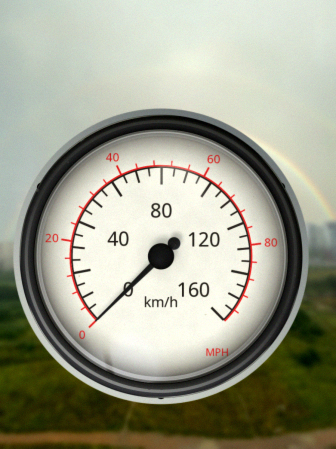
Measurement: 0 km/h
